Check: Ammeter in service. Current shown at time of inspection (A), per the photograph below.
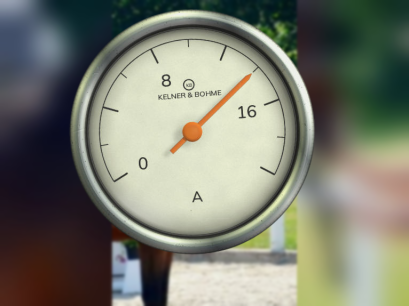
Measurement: 14 A
